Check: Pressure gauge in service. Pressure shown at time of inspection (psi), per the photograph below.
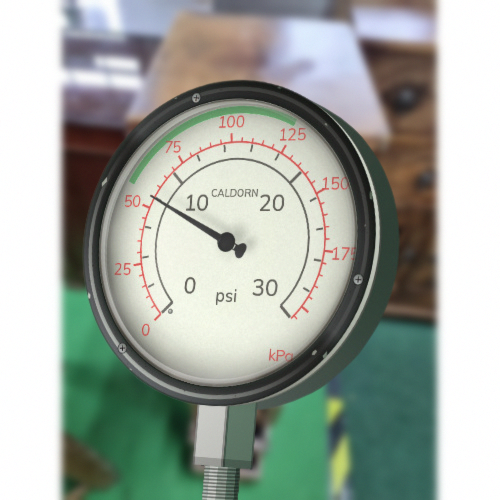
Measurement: 8 psi
